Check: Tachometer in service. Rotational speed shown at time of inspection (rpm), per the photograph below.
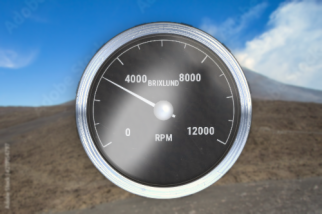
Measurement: 3000 rpm
